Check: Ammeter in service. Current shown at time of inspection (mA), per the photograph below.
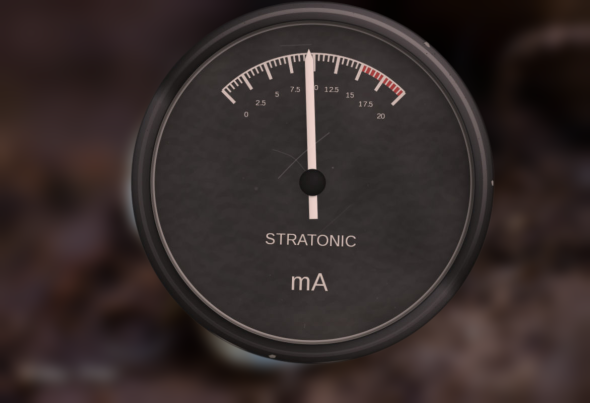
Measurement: 9.5 mA
